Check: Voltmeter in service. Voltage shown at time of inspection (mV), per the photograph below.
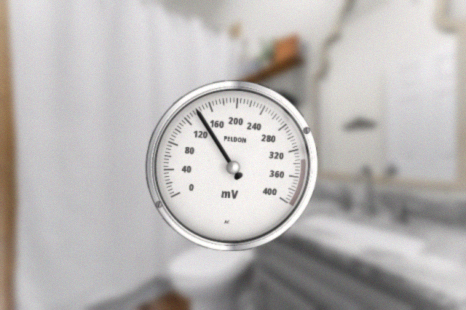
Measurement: 140 mV
